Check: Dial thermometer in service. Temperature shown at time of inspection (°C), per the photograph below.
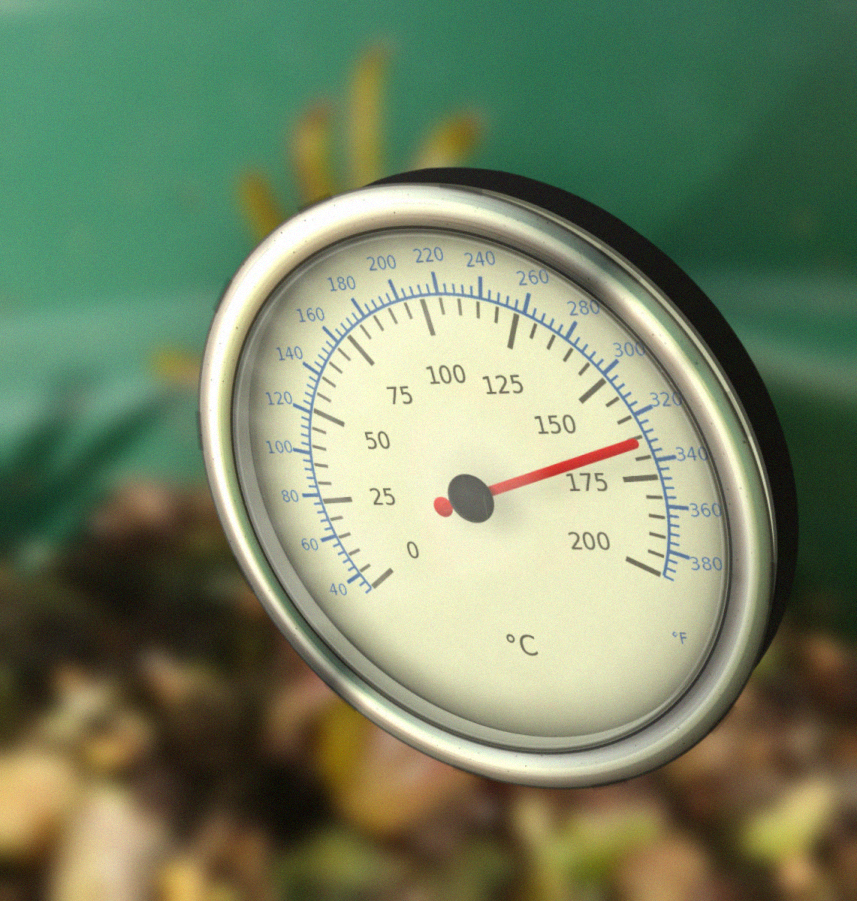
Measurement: 165 °C
